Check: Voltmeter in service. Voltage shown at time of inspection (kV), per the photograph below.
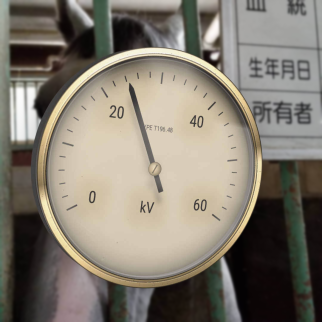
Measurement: 24 kV
